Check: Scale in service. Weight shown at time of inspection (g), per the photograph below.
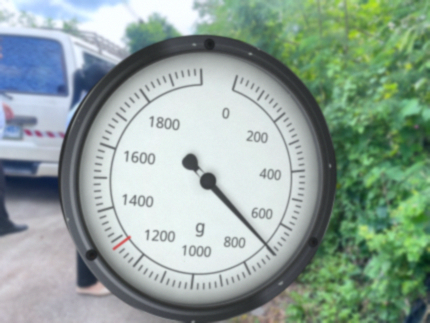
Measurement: 700 g
